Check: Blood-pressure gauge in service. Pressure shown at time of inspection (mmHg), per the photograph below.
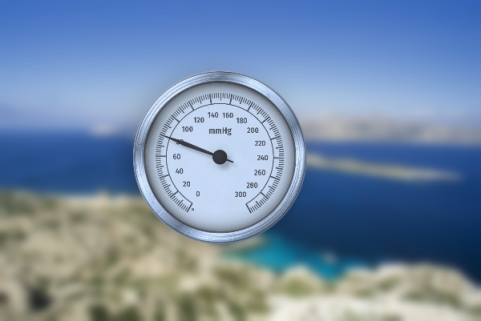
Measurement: 80 mmHg
